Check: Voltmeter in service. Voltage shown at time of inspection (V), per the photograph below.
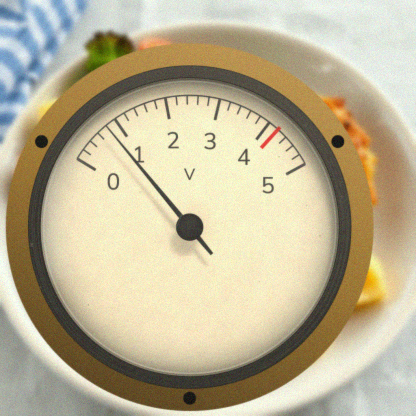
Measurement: 0.8 V
